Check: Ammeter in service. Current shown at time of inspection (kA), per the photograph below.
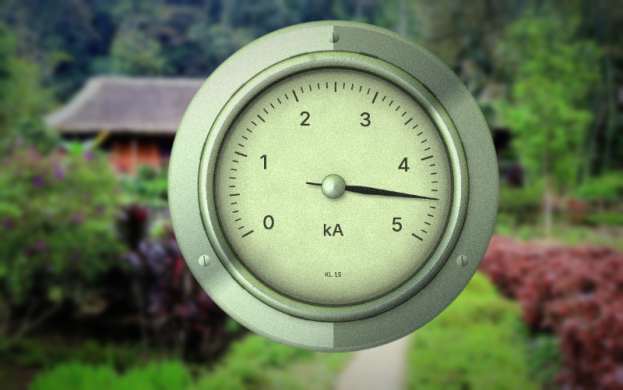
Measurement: 4.5 kA
